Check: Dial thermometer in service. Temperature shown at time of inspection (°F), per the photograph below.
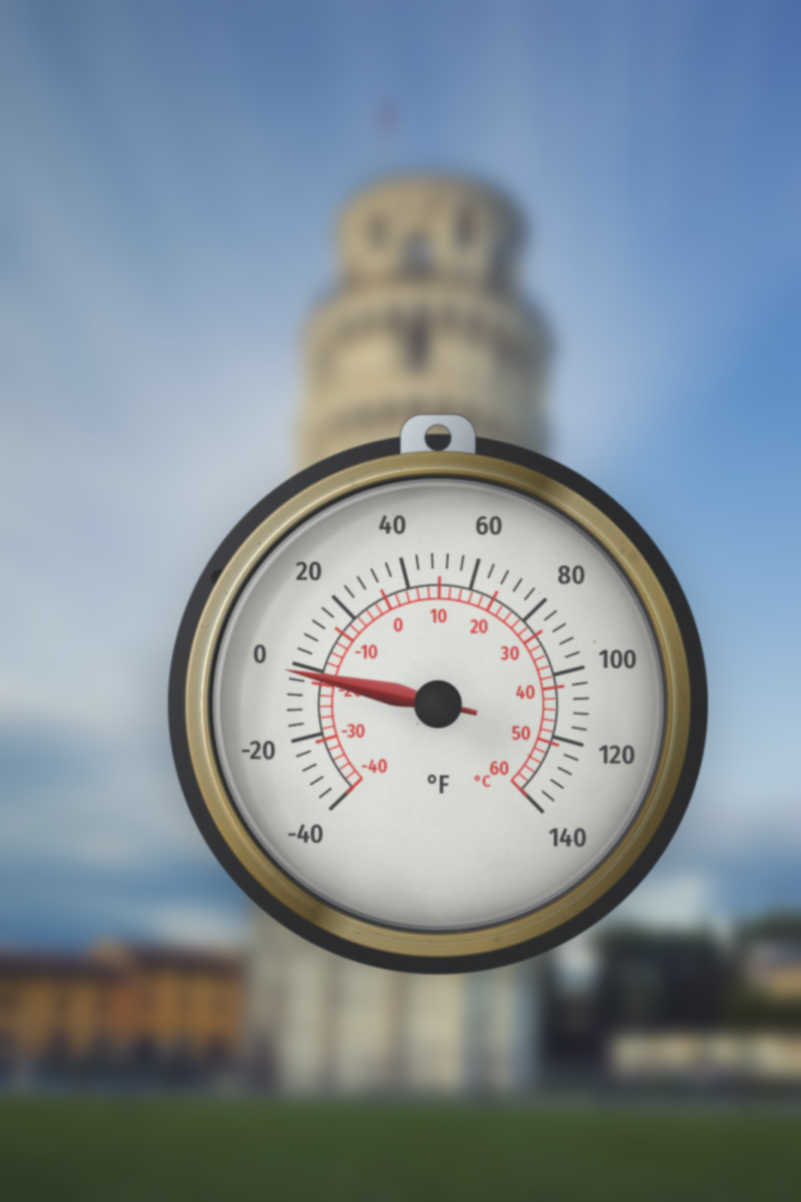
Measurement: -2 °F
